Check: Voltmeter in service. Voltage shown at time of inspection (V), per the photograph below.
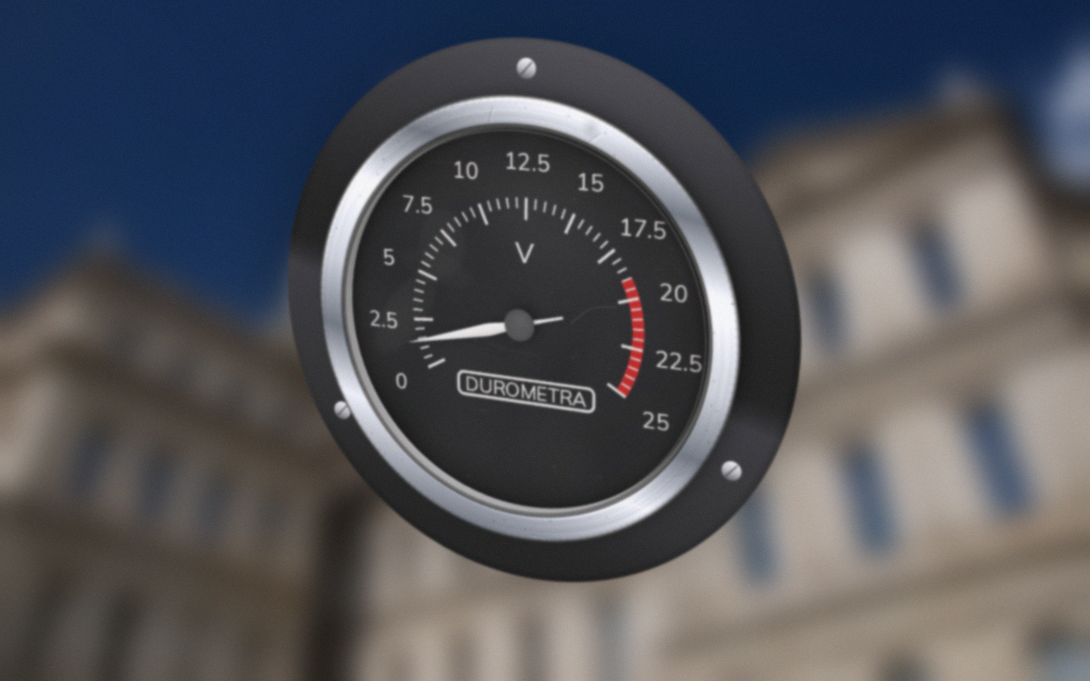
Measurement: 1.5 V
